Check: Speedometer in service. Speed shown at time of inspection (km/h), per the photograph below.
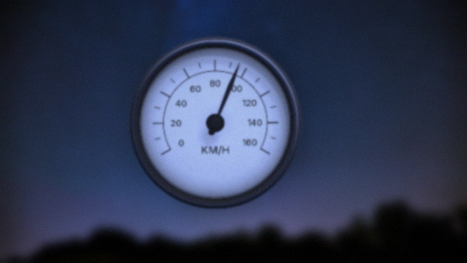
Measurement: 95 km/h
